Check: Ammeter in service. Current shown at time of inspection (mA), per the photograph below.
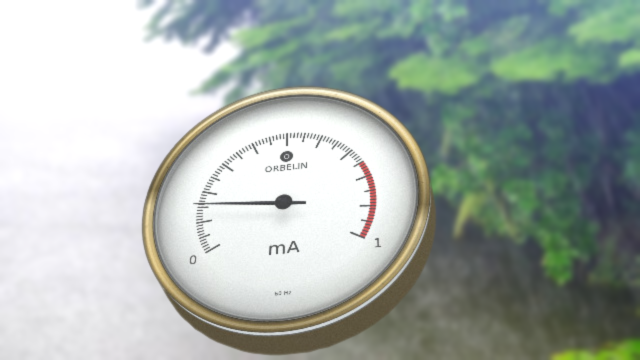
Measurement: 0.15 mA
